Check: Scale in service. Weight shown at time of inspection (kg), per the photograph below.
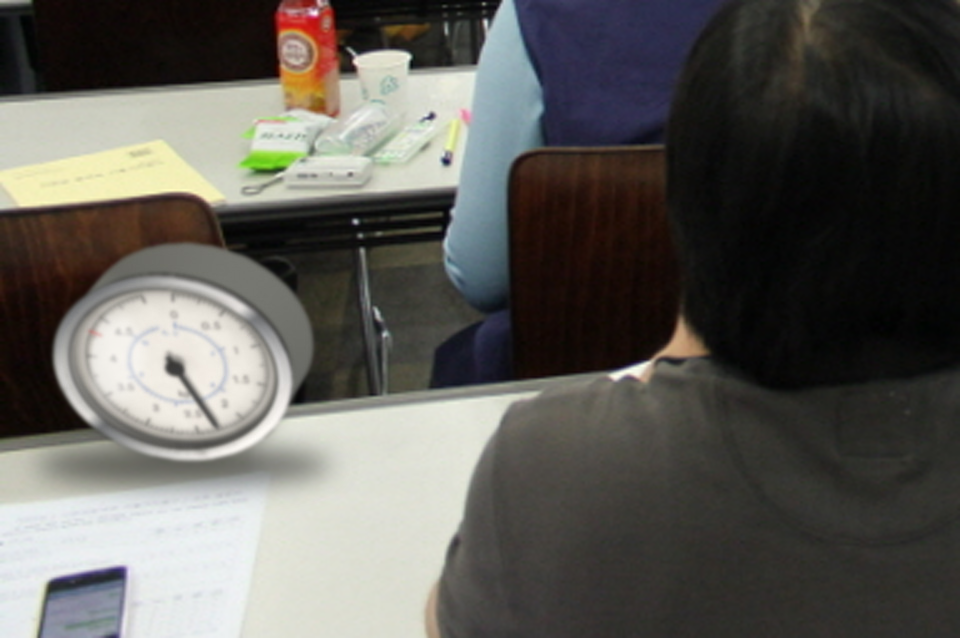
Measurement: 2.25 kg
